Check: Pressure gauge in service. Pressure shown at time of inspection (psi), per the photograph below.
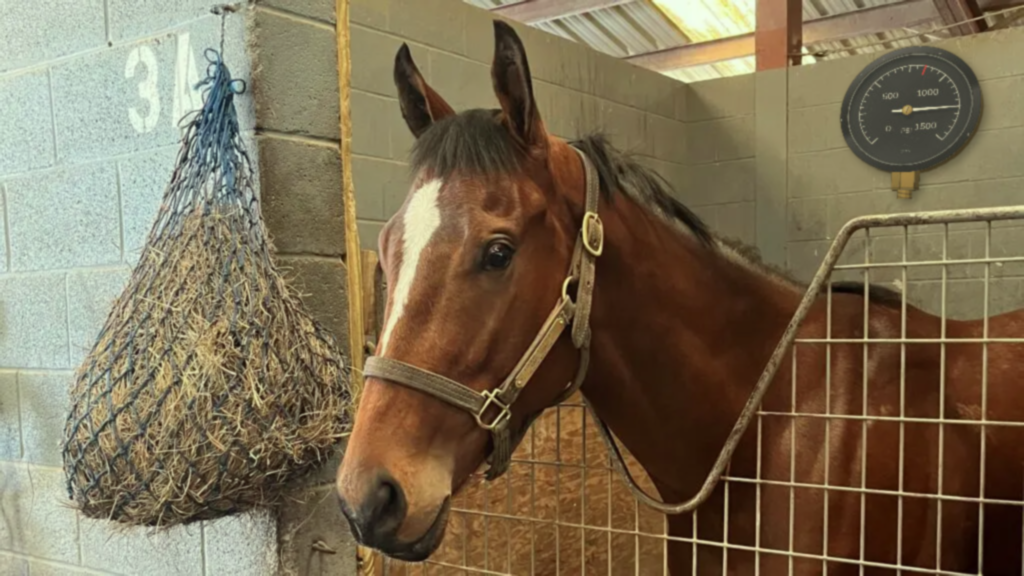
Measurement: 1250 psi
